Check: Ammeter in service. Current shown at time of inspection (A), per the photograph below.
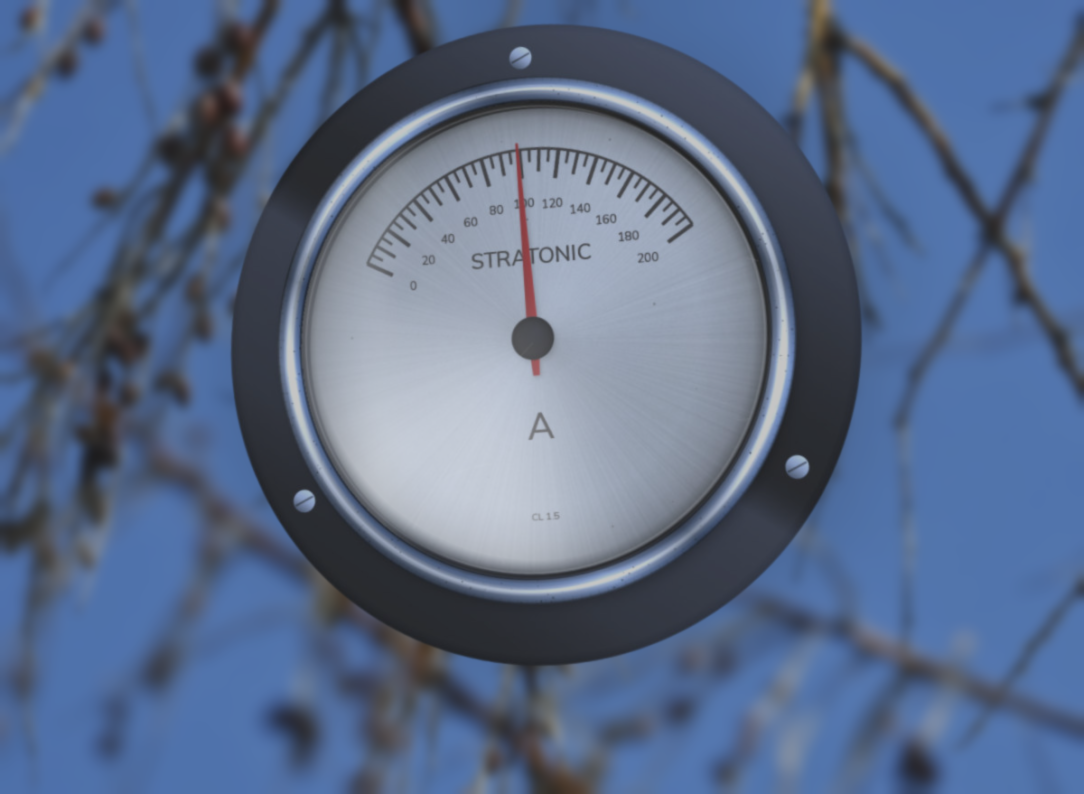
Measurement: 100 A
